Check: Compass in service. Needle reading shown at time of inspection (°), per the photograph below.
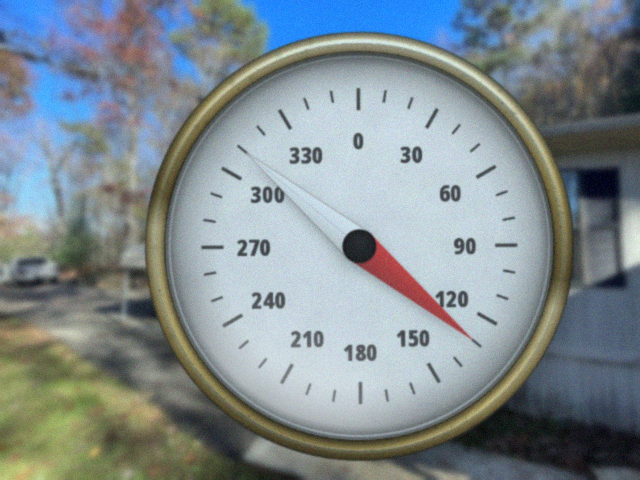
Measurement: 130 °
